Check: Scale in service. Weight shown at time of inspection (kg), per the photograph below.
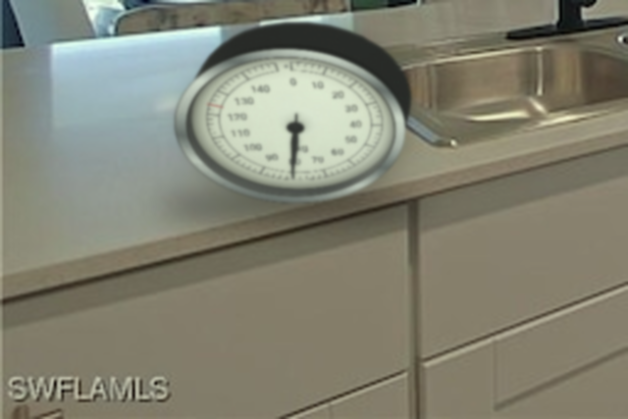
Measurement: 80 kg
